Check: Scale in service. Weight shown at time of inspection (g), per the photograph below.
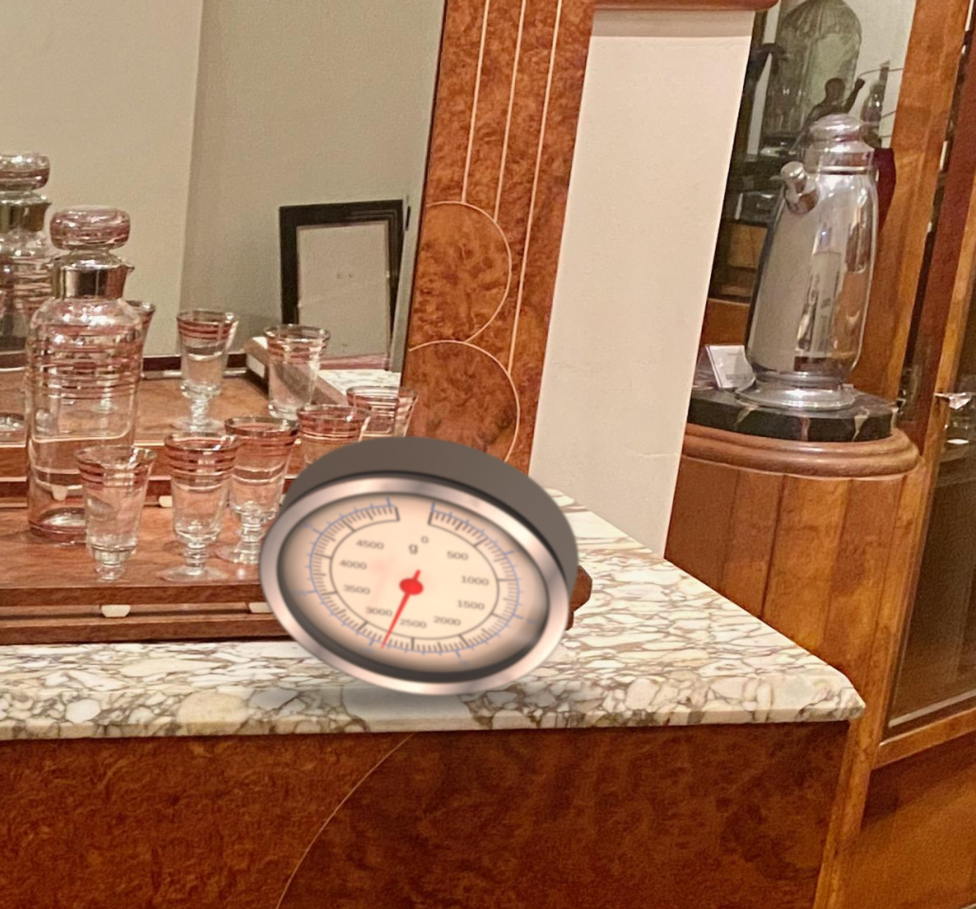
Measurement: 2750 g
